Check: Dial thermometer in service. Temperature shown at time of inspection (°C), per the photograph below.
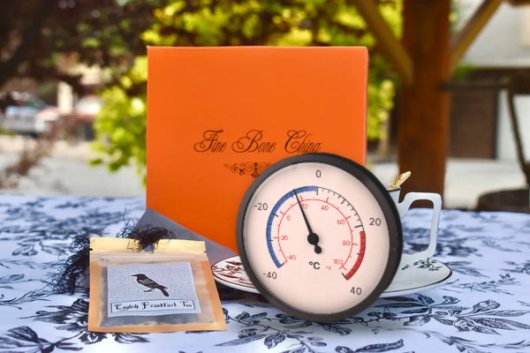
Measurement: -8 °C
